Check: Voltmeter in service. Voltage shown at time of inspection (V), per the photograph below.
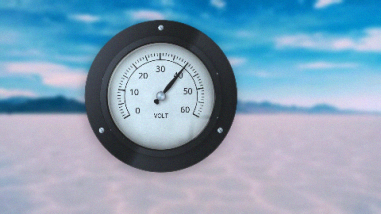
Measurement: 40 V
